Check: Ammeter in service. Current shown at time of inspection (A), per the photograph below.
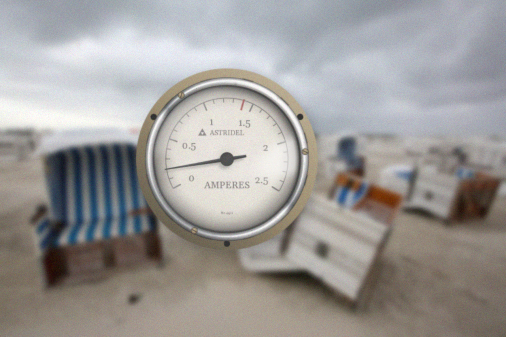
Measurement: 0.2 A
